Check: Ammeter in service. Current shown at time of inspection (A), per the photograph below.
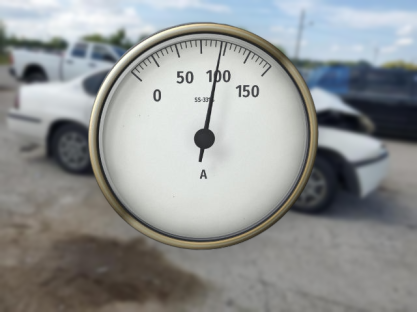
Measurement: 95 A
